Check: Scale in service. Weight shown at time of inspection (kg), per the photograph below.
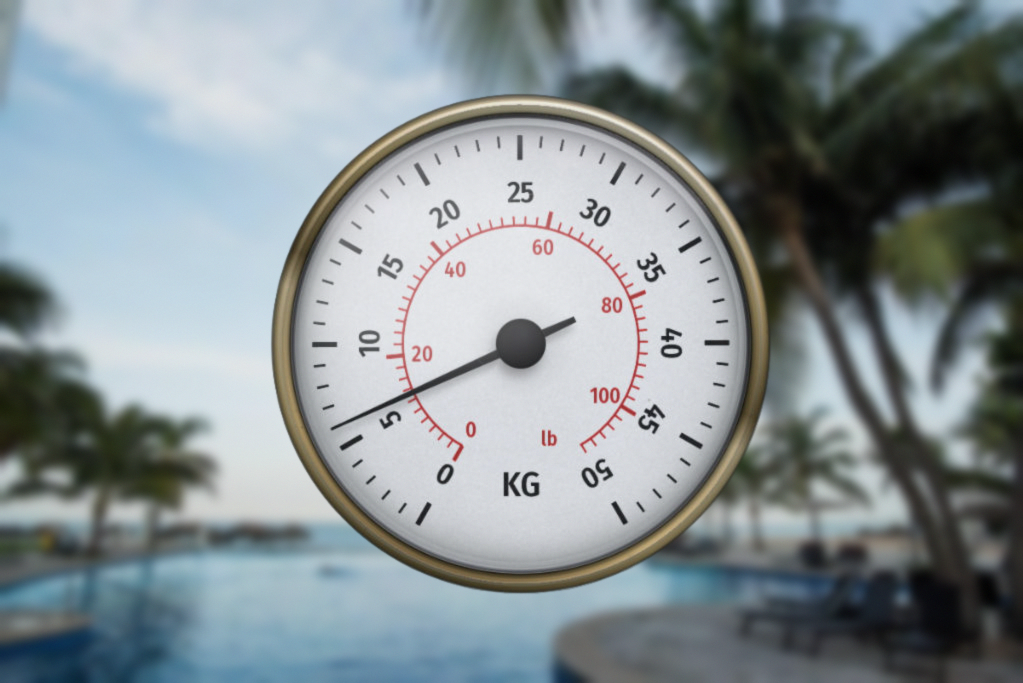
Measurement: 6 kg
